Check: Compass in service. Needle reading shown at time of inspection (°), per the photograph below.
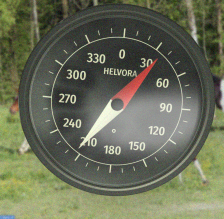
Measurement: 35 °
